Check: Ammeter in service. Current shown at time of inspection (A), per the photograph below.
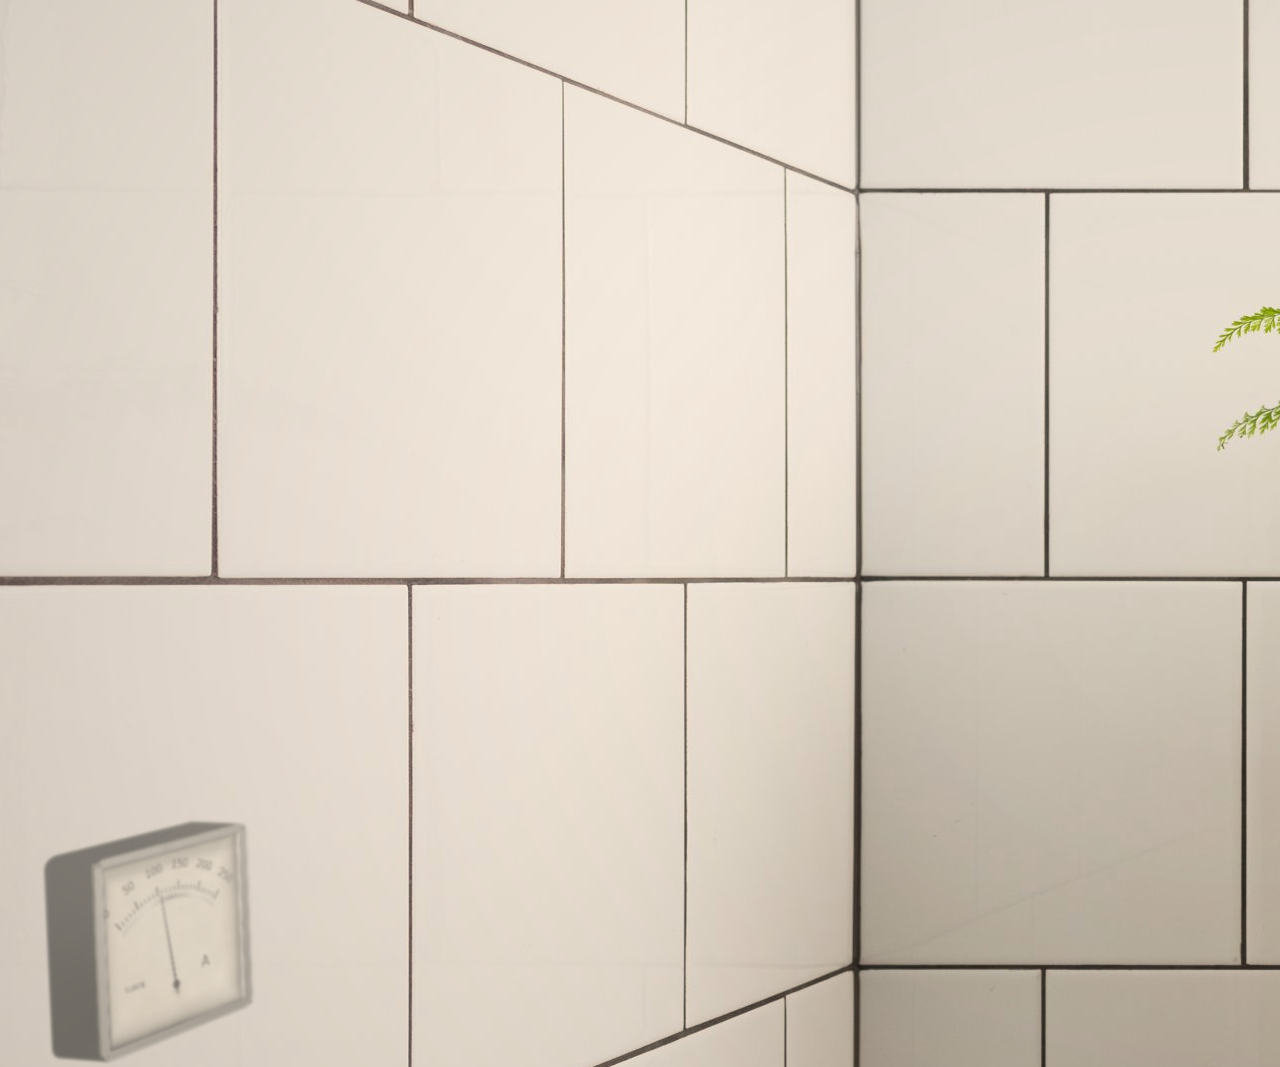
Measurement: 100 A
